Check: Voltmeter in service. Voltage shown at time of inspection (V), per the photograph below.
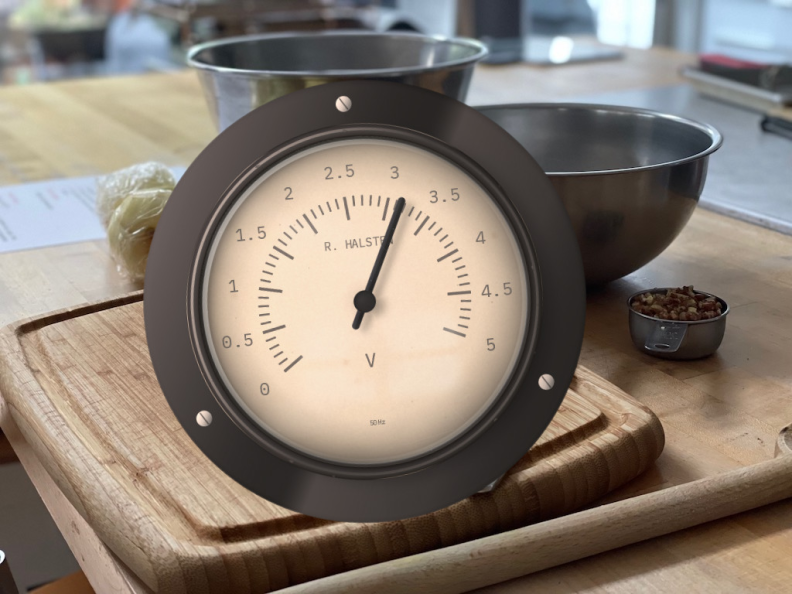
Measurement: 3.15 V
